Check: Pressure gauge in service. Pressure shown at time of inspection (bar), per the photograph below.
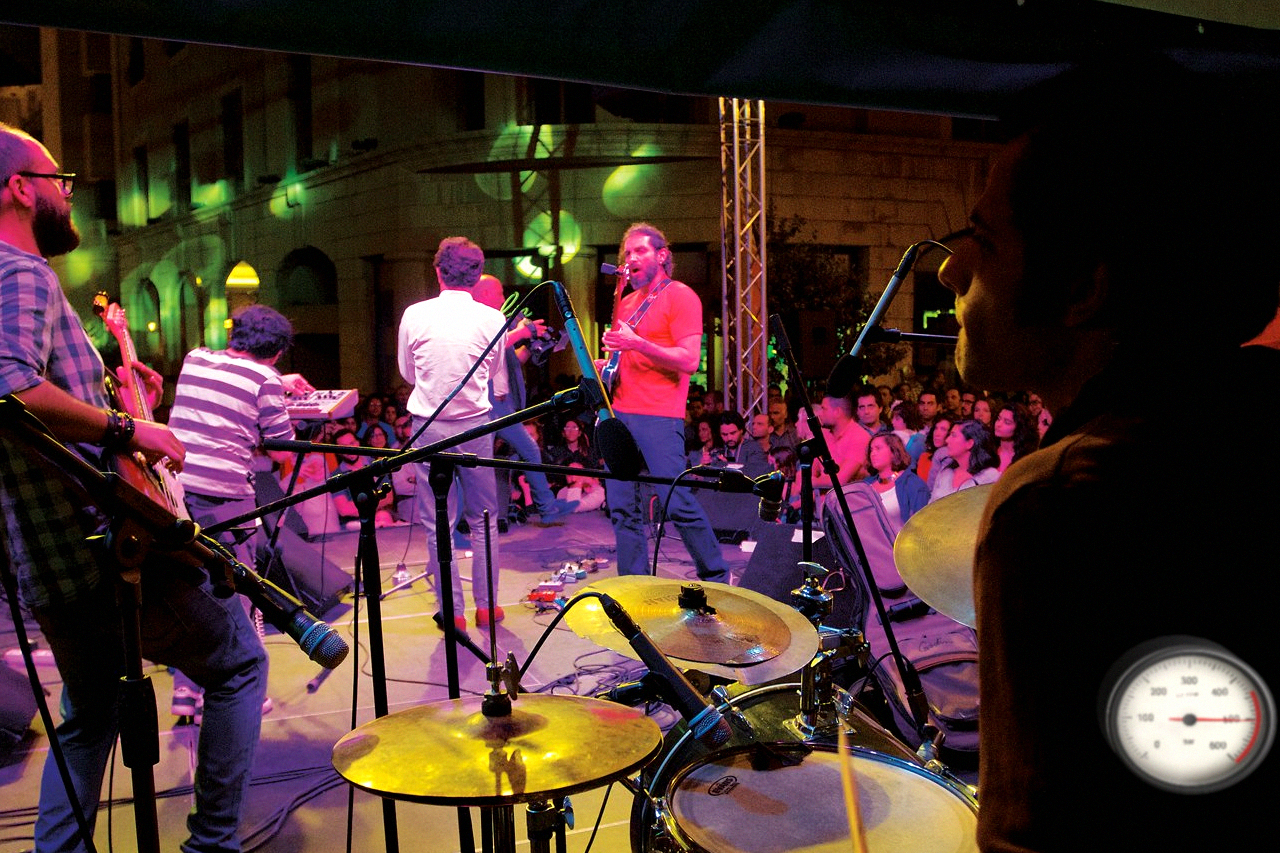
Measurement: 500 bar
